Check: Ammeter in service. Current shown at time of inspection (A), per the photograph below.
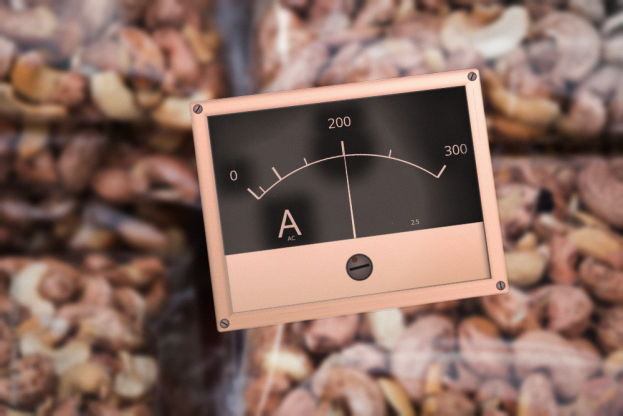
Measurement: 200 A
